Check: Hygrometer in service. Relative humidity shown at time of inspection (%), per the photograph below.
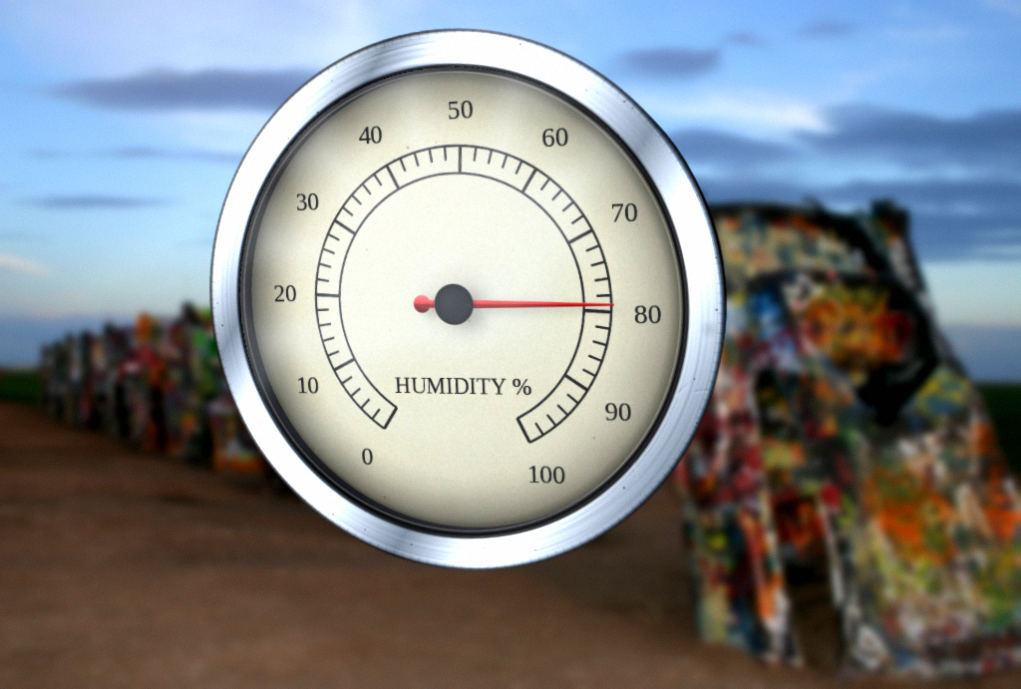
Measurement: 79 %
